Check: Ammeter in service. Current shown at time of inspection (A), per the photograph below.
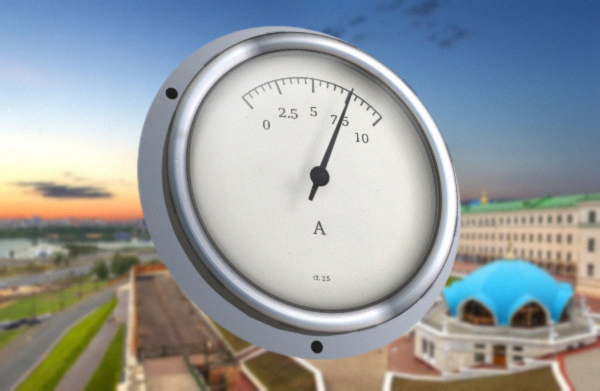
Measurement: 7.5 A
